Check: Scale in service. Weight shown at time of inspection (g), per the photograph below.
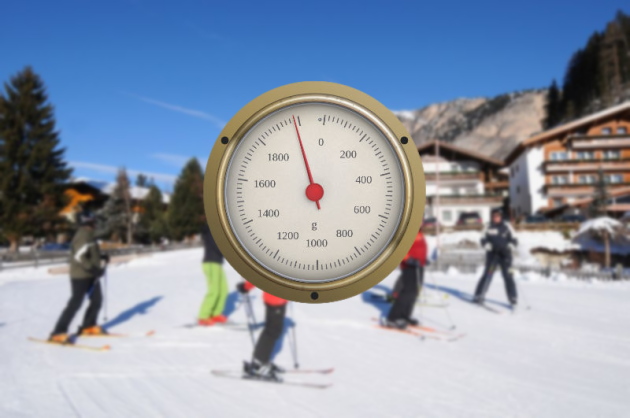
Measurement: 1980 g
